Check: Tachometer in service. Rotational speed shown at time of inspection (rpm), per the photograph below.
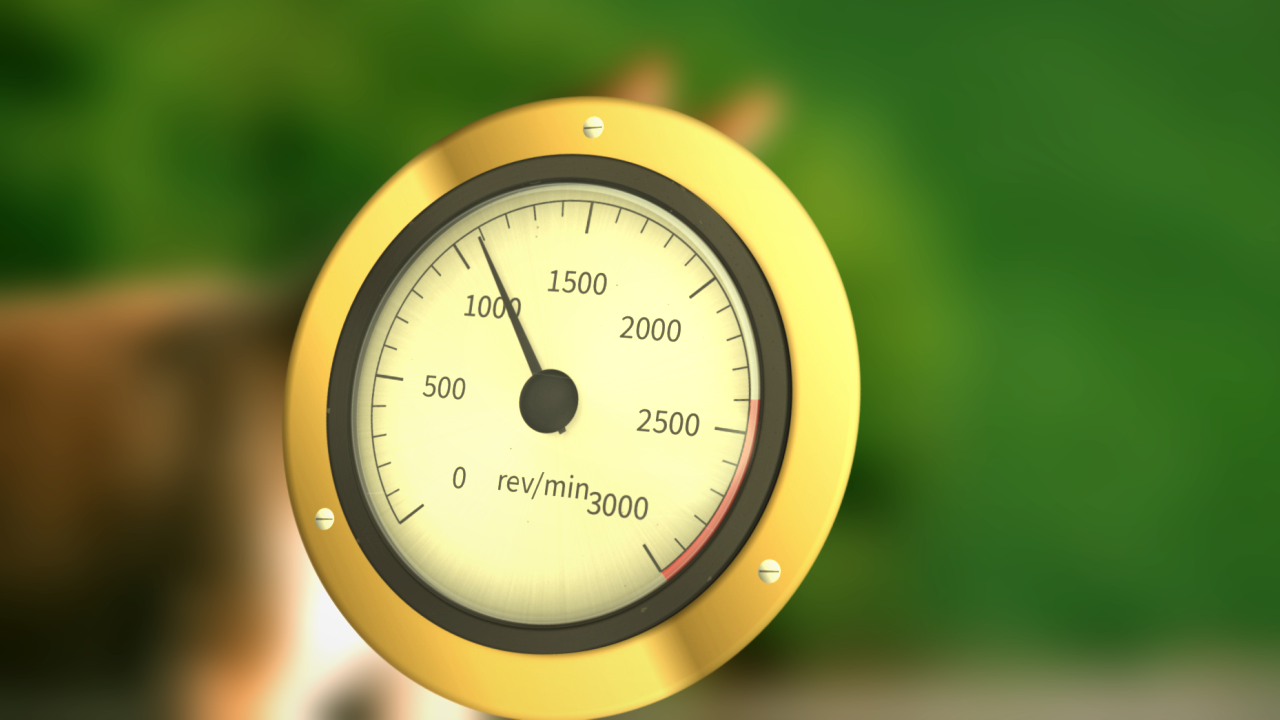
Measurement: 1100 rpm
